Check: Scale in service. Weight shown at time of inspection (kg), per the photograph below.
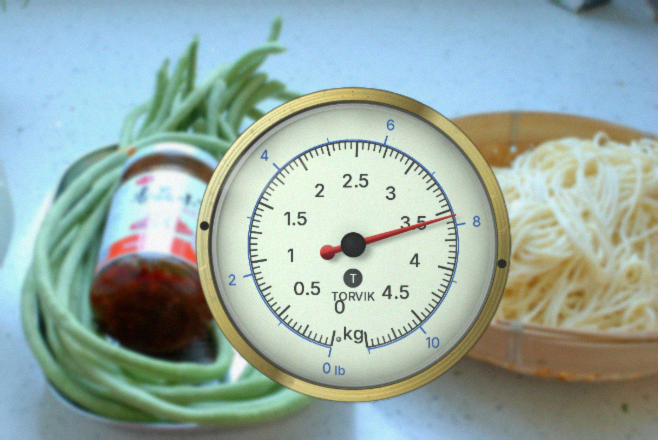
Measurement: 3.55 kg
